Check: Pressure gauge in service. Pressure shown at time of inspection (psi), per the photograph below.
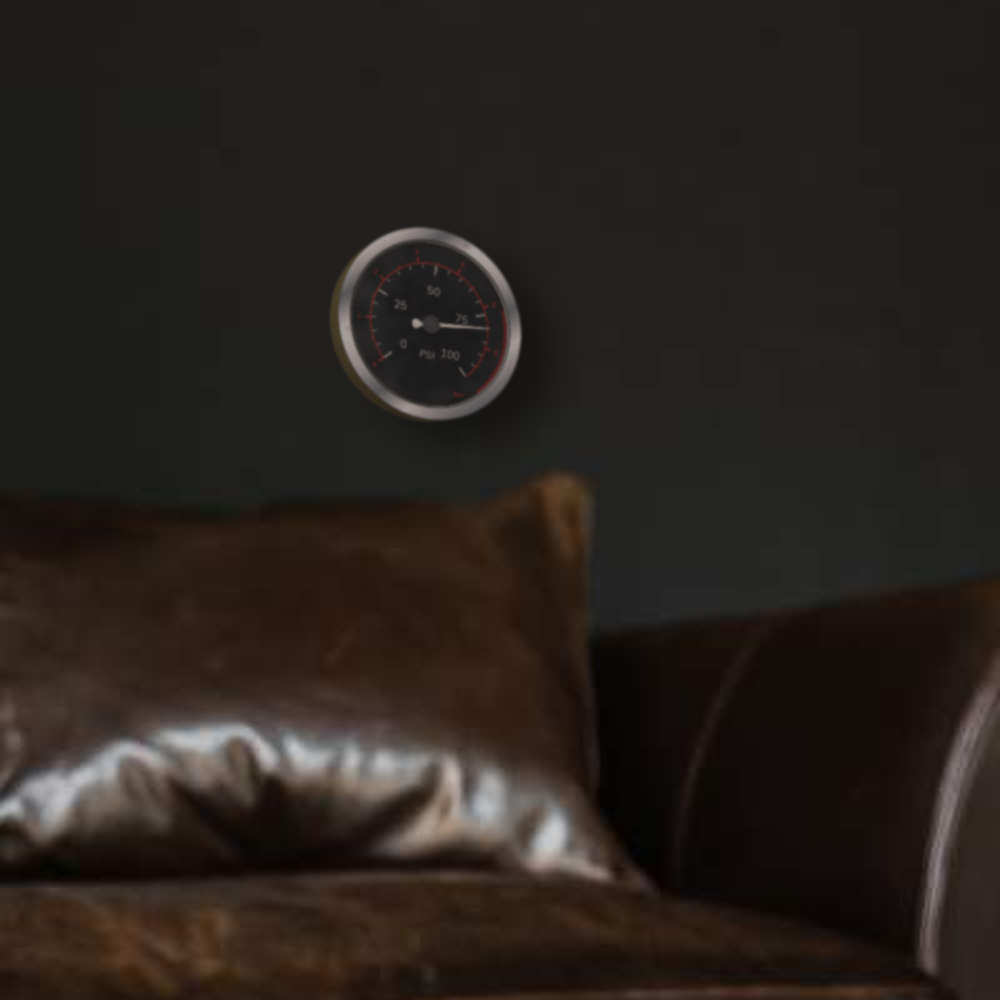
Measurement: 80 psi
